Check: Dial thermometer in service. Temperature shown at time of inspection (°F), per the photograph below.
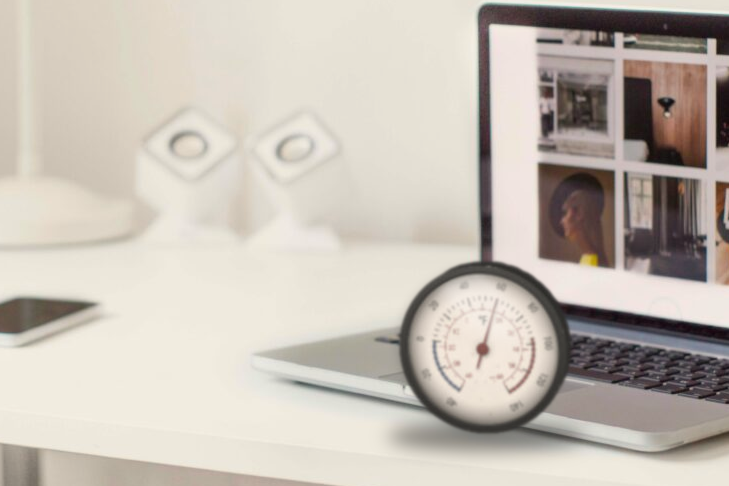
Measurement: 60 °F
